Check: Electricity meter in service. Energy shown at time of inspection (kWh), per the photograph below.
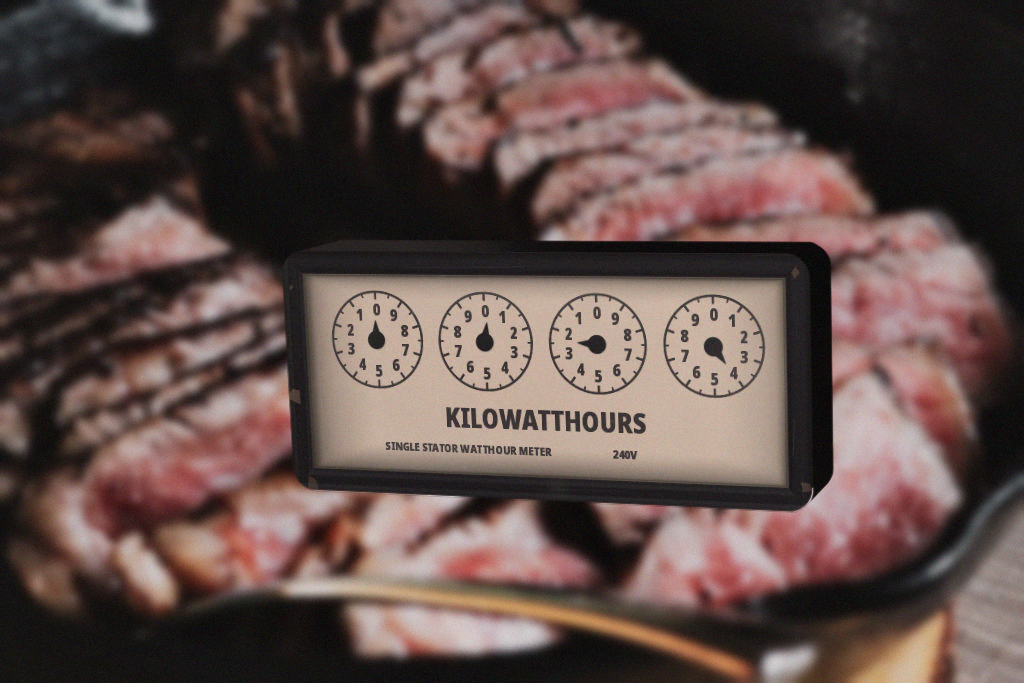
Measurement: 24 kWh
